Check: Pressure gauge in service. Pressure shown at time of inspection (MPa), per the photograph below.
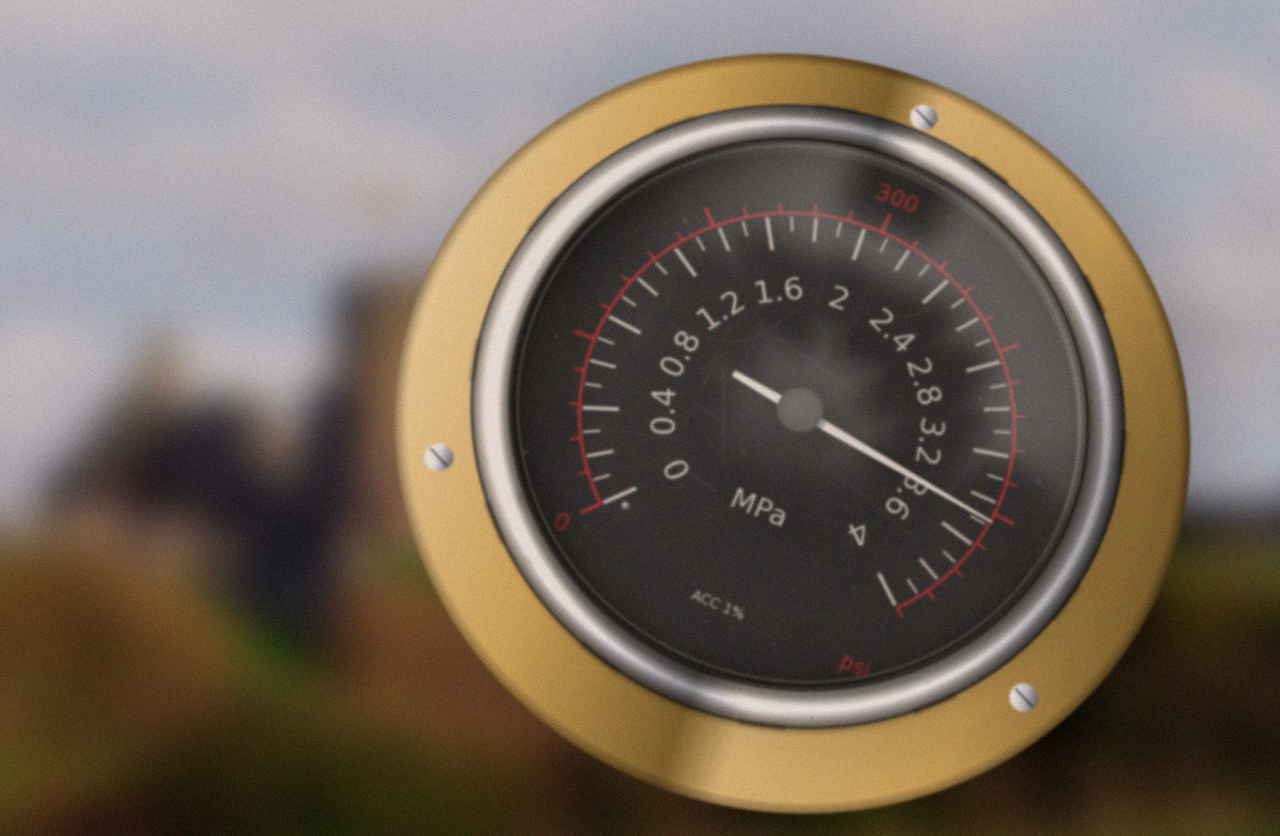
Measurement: 3.5 MPa
